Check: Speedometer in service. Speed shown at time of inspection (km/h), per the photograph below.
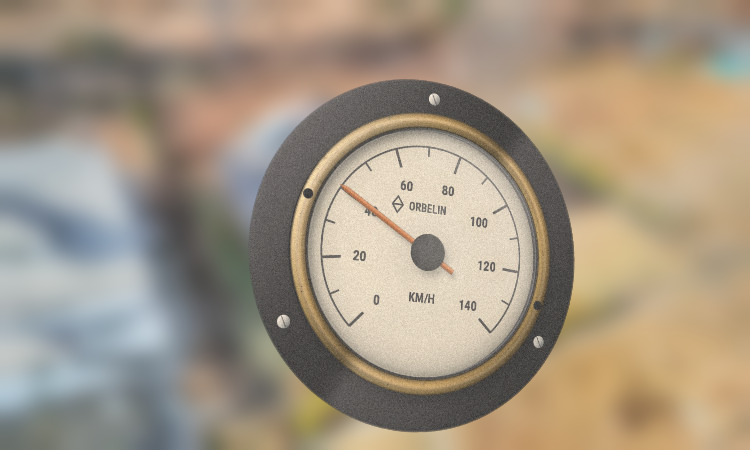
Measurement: 40 km/h
